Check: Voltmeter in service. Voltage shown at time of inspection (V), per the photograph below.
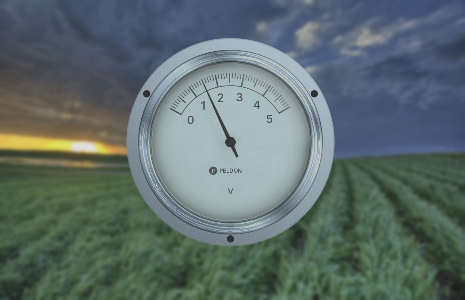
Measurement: 1.5 V
